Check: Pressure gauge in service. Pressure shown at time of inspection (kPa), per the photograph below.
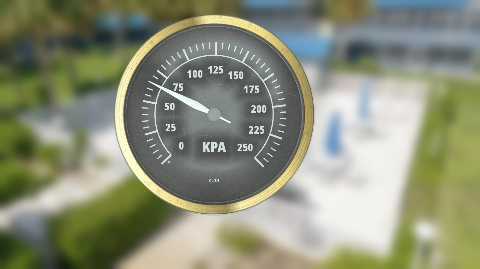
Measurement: 65 kPa
